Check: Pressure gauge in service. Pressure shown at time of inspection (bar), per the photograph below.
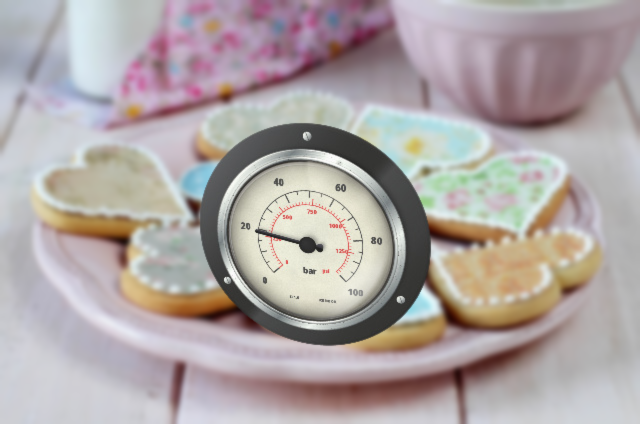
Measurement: 20 bar
